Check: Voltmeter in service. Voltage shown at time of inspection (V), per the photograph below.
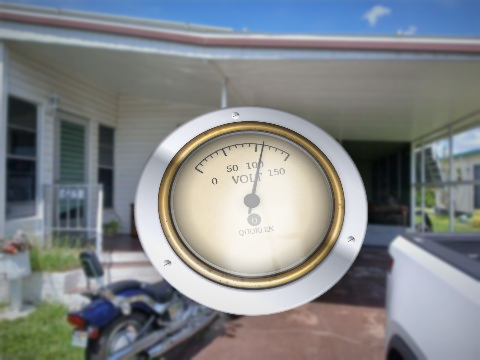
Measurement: 110 V
